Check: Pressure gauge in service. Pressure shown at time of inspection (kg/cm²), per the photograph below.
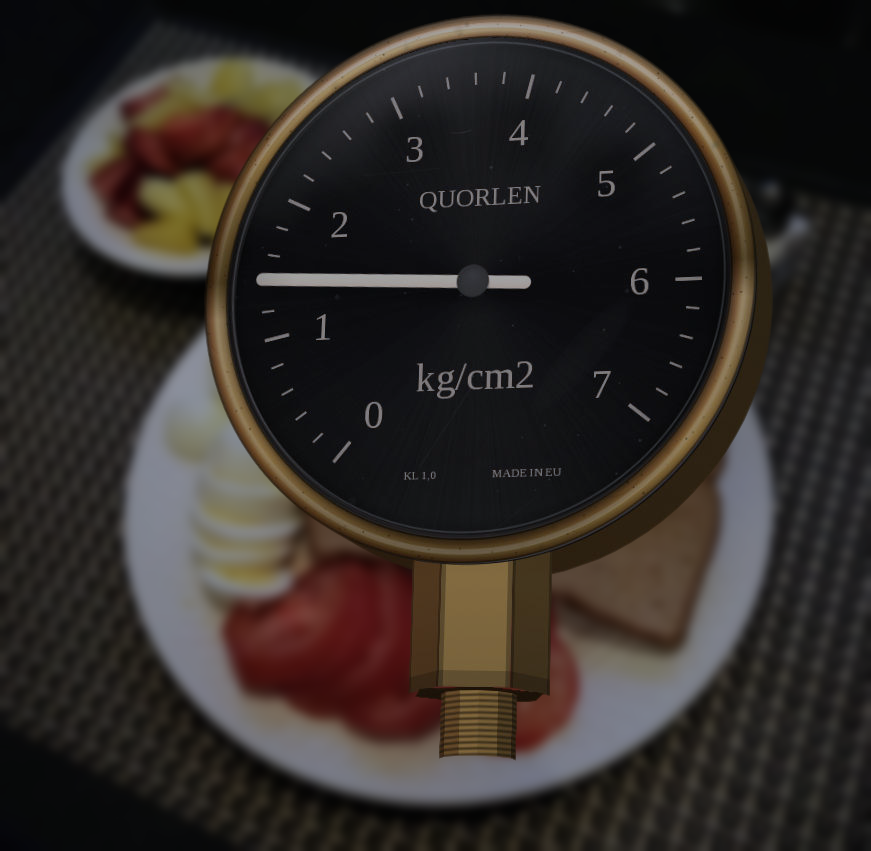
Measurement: 1.4 kg/cm²
